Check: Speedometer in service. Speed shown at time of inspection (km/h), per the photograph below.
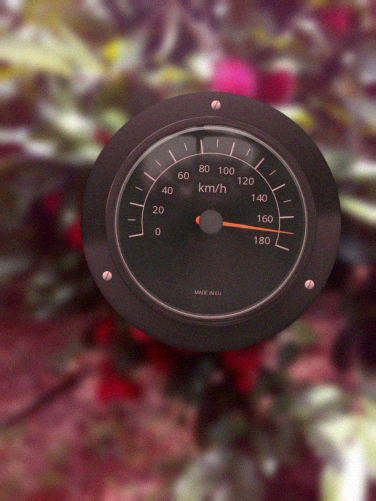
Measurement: 170 km/h
